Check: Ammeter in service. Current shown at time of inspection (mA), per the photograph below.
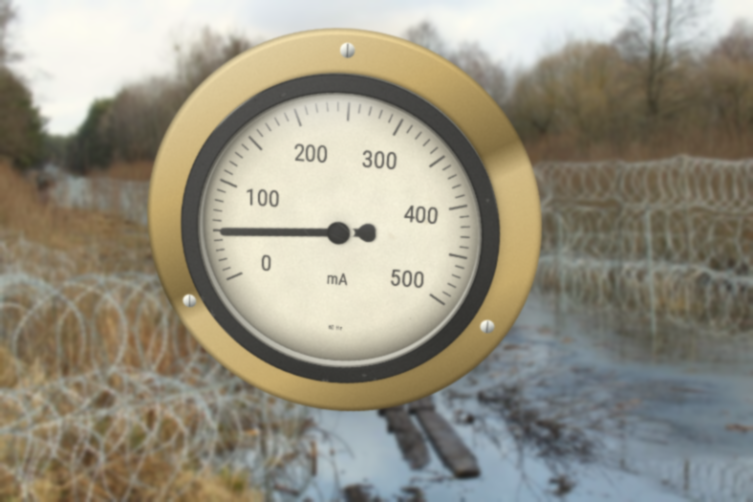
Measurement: 50 mA
